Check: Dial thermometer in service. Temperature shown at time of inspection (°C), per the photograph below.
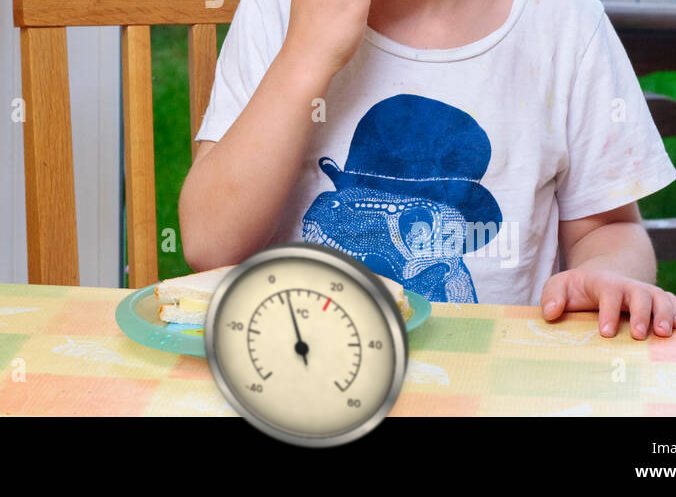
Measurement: 4 °C
